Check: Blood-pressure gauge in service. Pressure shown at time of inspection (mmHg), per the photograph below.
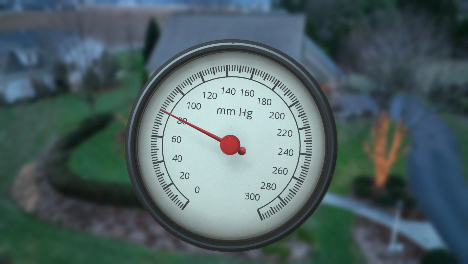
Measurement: 80 mmHg
